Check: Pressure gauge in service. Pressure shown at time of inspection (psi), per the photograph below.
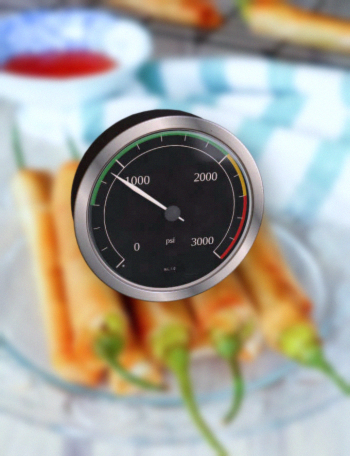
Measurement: 900 psi
